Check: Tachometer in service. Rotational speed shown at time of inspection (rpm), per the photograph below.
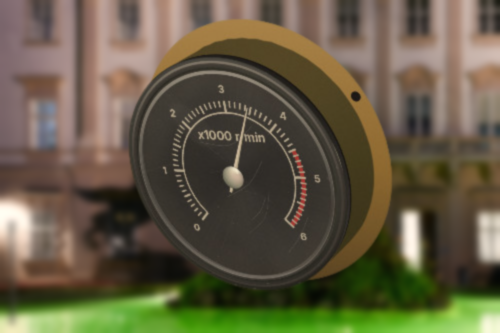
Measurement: 3500 rpm
